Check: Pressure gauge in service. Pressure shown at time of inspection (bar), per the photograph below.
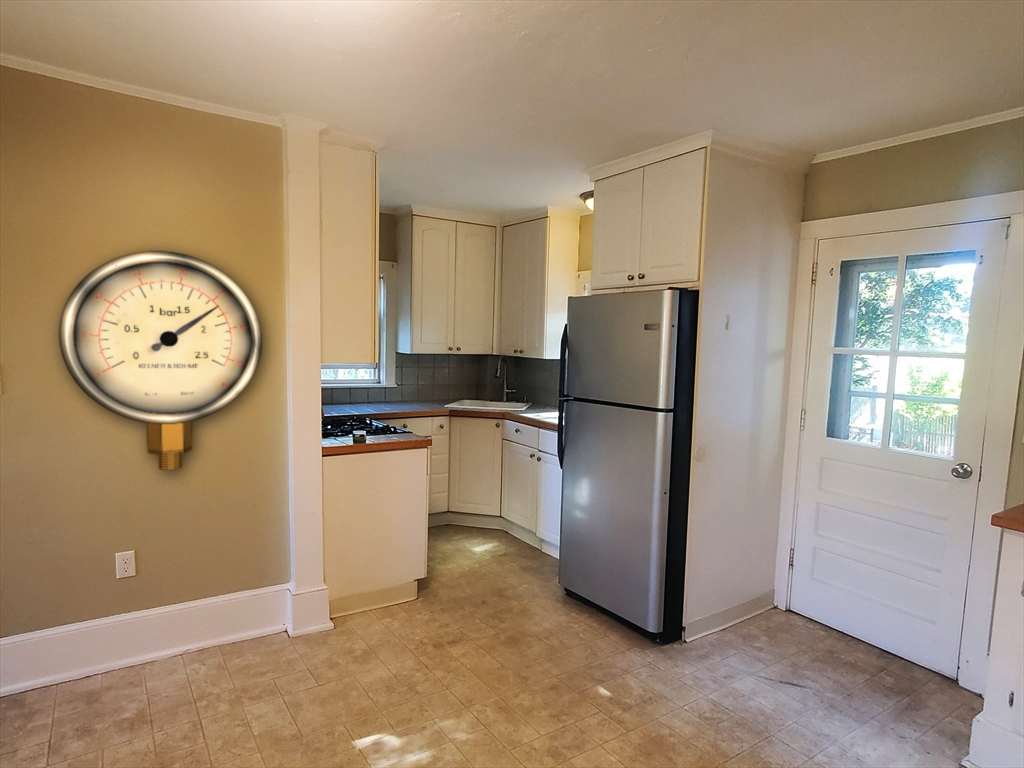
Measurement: 1.8 bar
